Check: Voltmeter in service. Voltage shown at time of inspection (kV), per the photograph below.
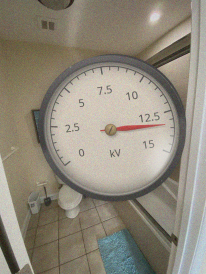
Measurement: 13.25 kV
